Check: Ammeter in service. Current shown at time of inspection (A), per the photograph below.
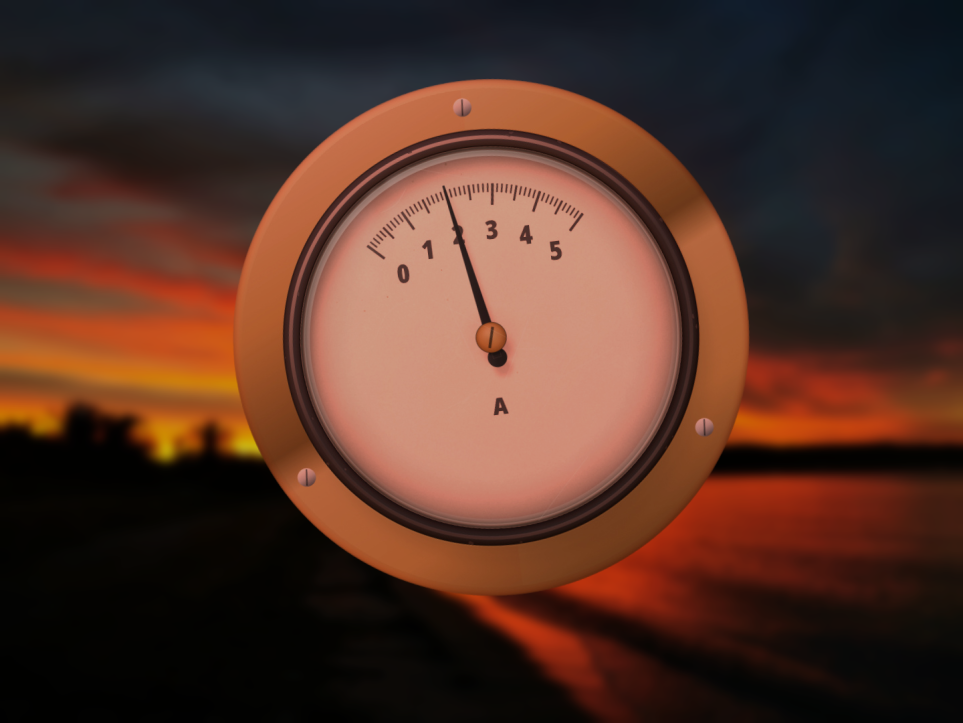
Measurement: 2 A
